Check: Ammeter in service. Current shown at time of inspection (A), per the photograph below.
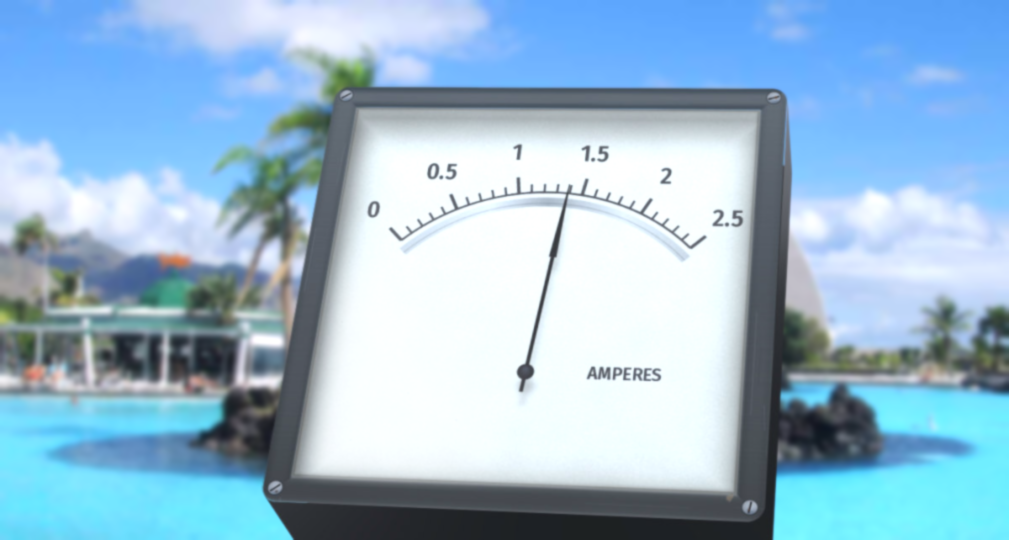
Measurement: 1.4 A
